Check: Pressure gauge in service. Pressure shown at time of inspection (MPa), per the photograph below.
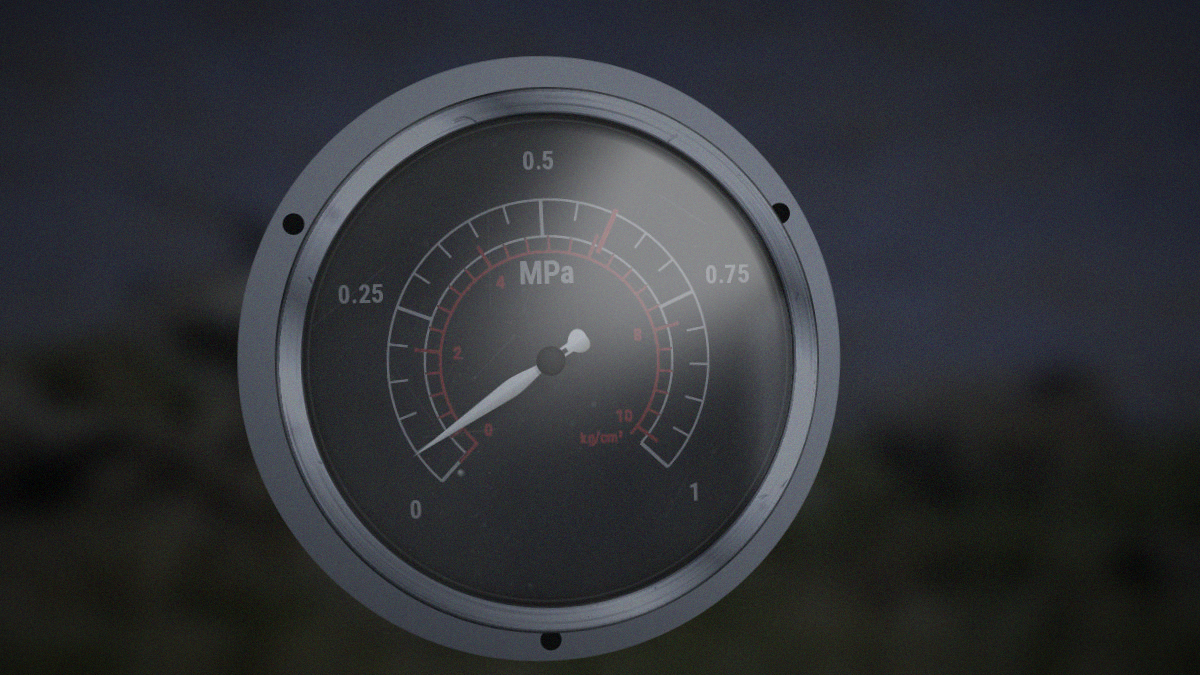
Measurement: 0.05 MPa
